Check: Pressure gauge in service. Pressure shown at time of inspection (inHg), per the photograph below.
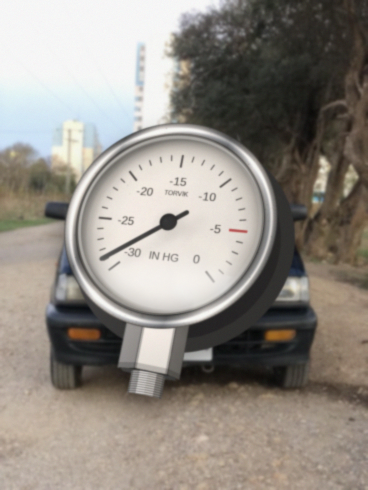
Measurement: -29 inHg
